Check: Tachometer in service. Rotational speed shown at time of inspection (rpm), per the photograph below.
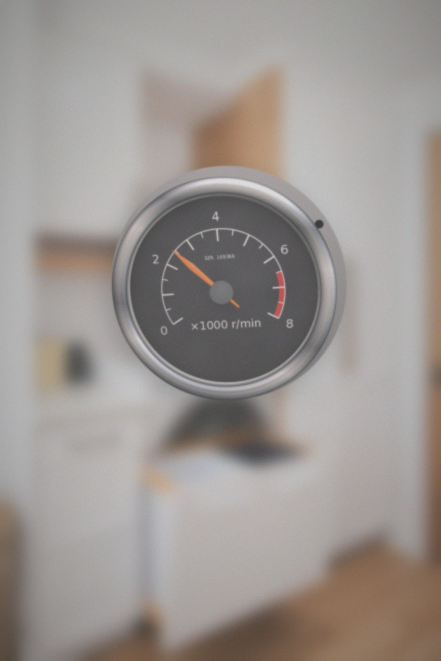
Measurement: 2500 rpm
